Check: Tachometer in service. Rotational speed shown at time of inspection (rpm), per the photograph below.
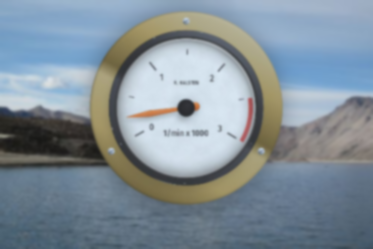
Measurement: 250 rpm
